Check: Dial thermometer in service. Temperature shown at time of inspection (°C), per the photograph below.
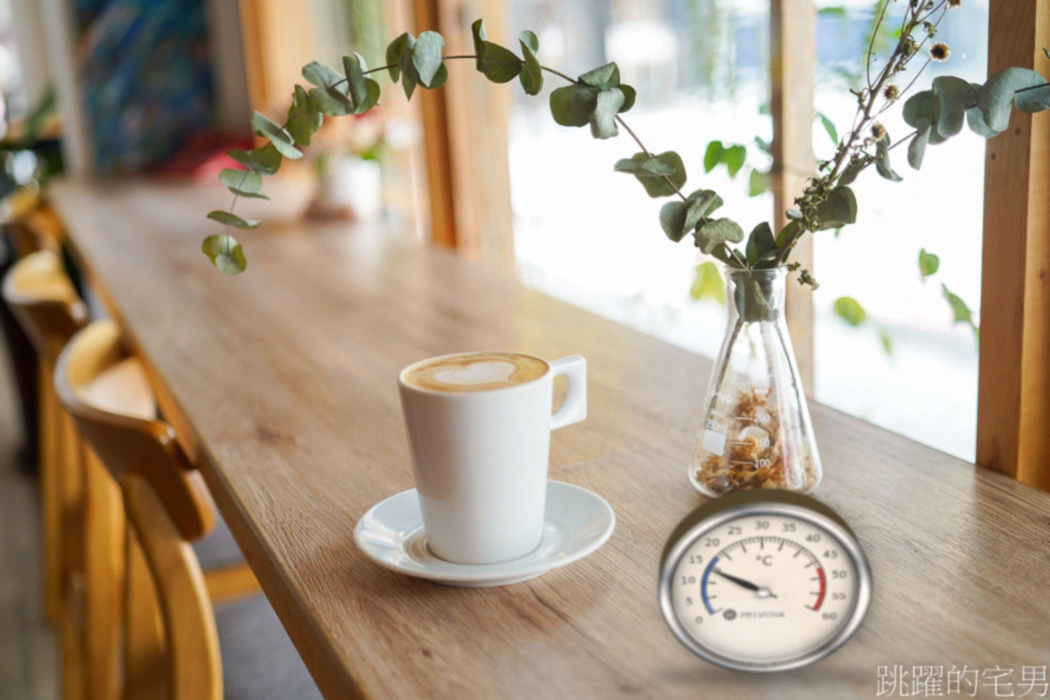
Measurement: 15 °C
